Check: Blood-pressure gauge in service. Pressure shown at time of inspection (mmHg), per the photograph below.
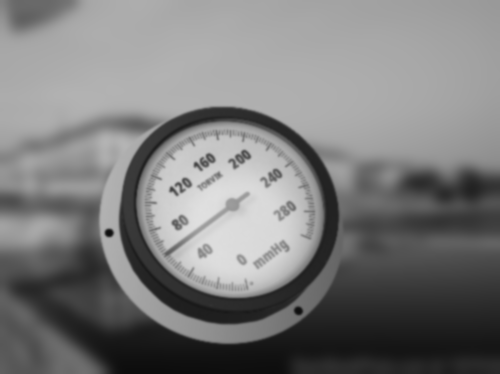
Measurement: 60 mmHg
